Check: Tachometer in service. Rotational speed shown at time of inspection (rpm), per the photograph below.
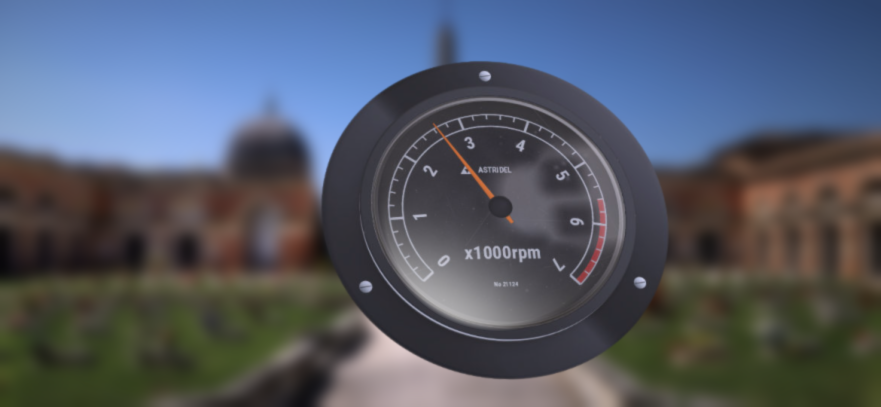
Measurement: 2600 rpm
